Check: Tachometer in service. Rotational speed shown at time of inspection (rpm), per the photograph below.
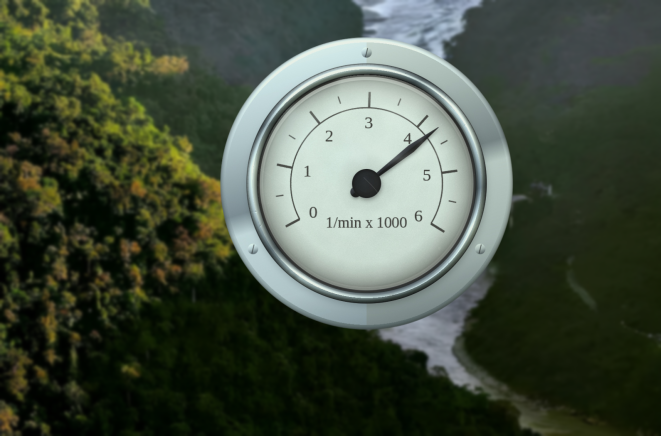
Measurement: 4250 rpm
